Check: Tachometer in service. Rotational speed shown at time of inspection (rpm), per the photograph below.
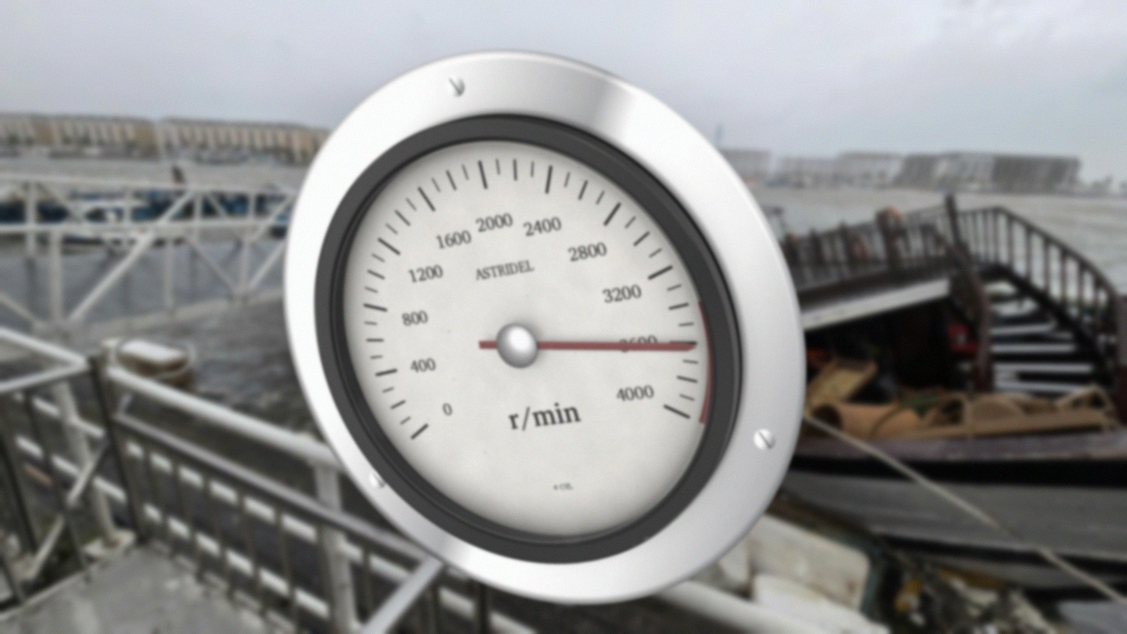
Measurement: 3600 rpm
